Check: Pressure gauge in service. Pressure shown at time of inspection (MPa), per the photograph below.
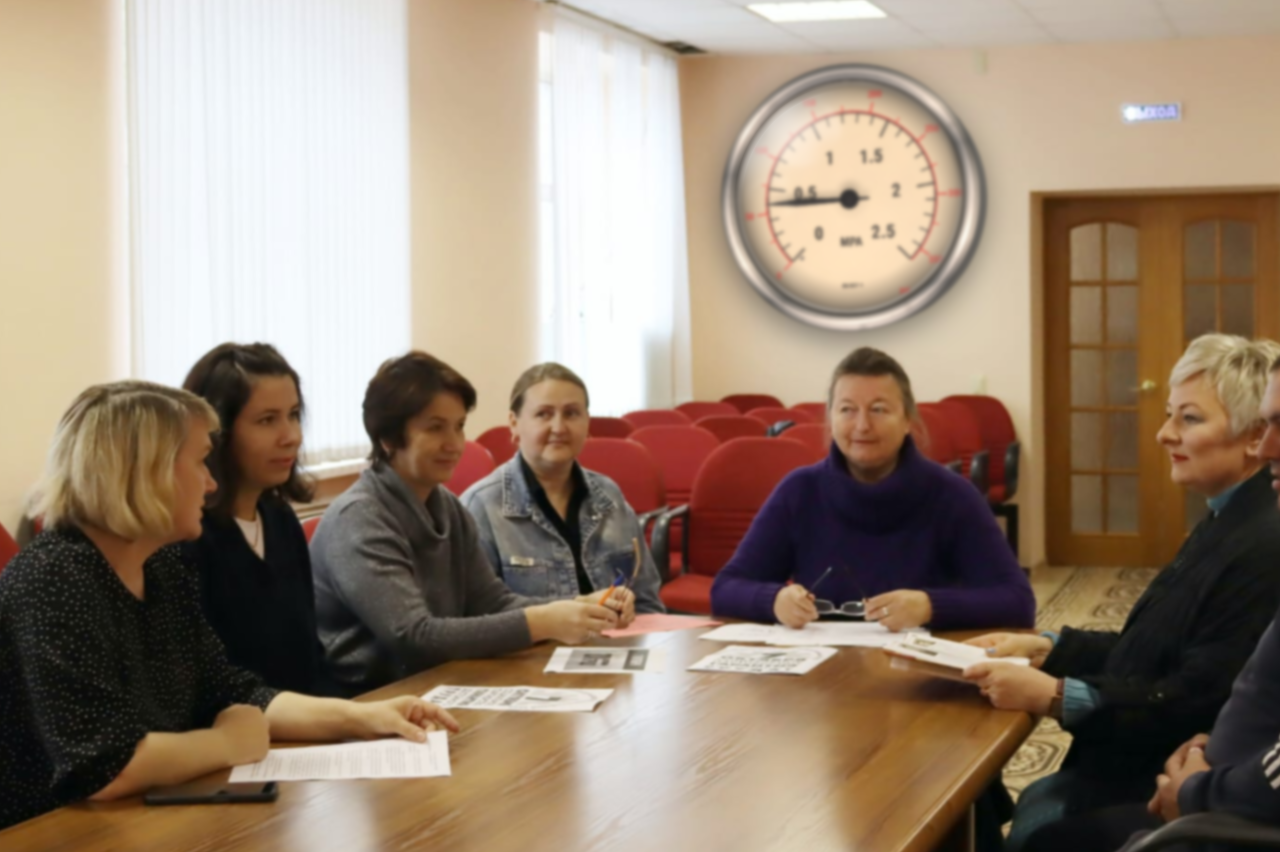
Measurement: 0.4 MPa
